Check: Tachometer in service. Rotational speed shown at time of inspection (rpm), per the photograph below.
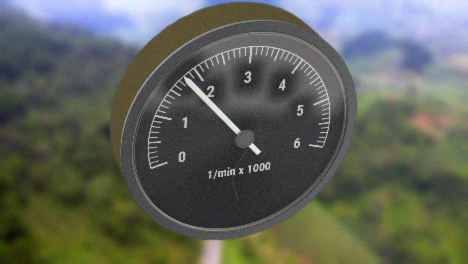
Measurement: 1800 rpm
